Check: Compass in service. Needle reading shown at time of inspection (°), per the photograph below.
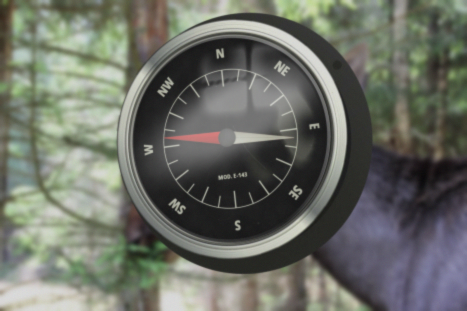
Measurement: 277.5 °
